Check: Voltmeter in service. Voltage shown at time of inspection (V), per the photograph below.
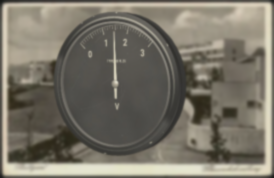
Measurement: 1.5 V
